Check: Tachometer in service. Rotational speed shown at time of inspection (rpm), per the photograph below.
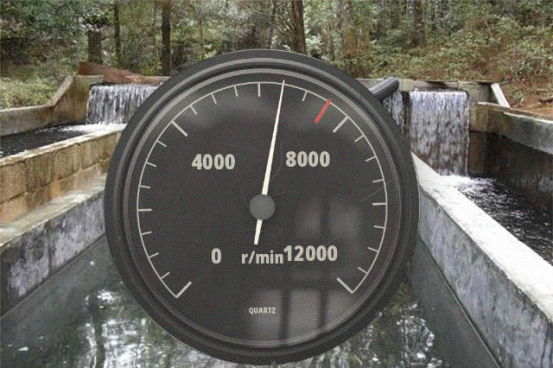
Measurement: 6500 rpm
